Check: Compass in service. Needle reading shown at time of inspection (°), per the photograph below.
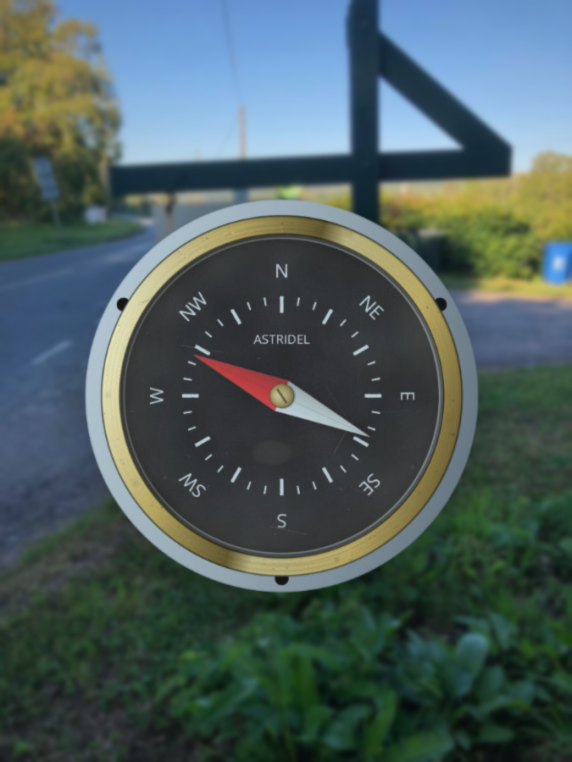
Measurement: 295 °
